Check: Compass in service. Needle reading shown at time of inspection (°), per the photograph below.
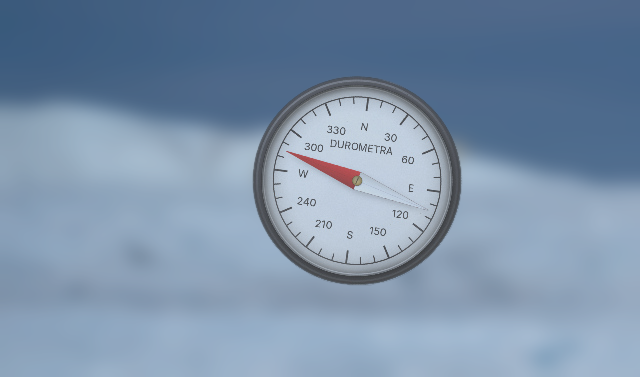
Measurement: 285 °
